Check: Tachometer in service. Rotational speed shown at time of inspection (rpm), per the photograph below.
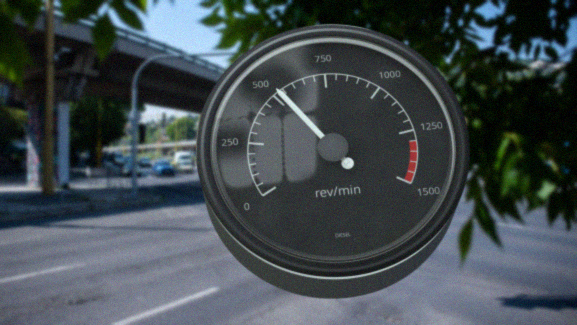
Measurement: 525 rpm
